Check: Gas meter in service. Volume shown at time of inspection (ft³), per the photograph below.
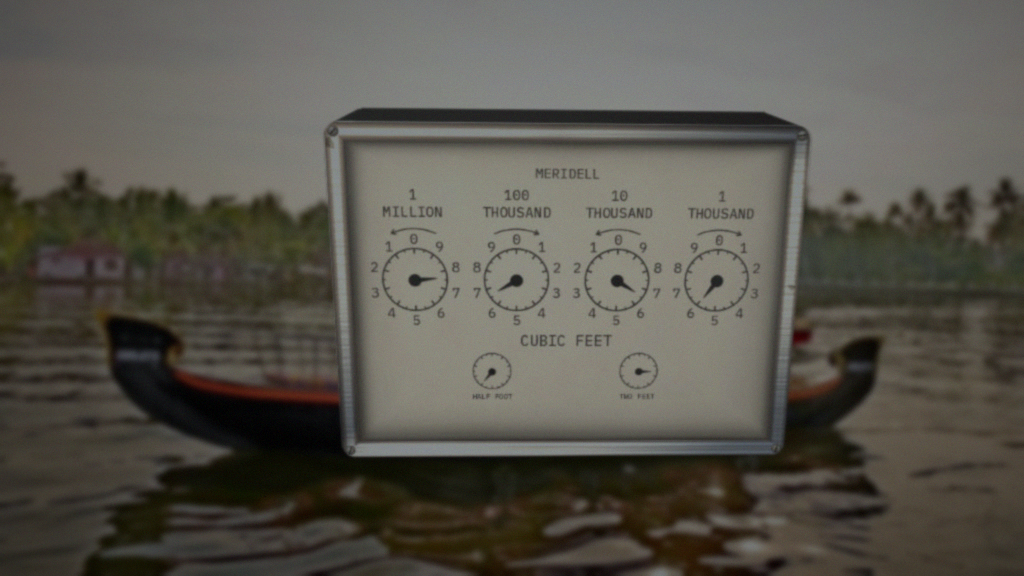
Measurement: 766600 ft³
